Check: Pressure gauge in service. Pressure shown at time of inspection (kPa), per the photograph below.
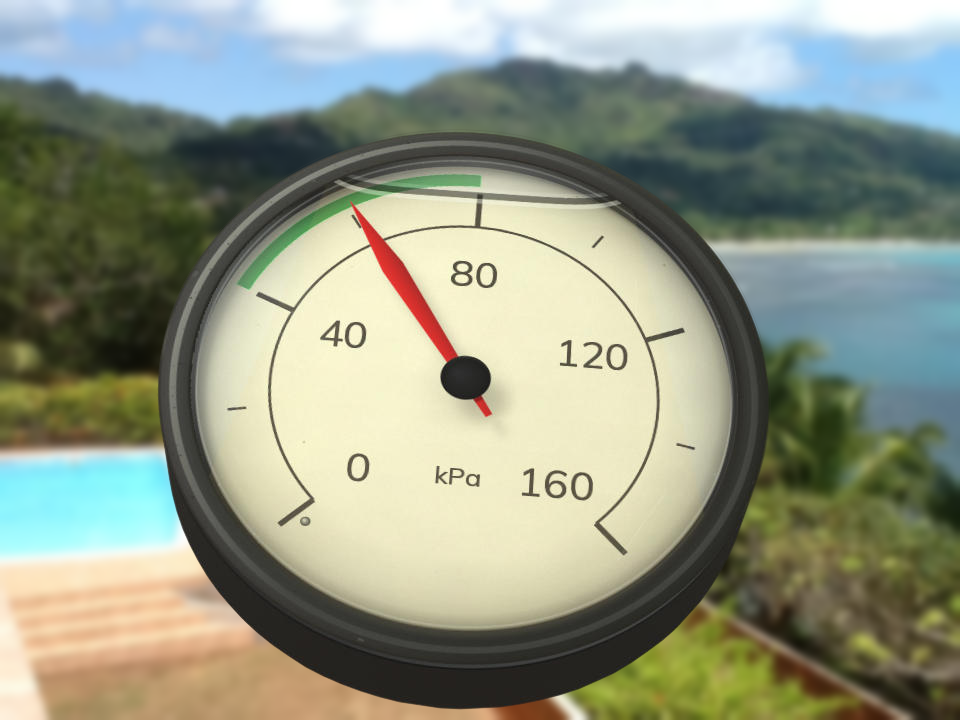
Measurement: 60 kPa
